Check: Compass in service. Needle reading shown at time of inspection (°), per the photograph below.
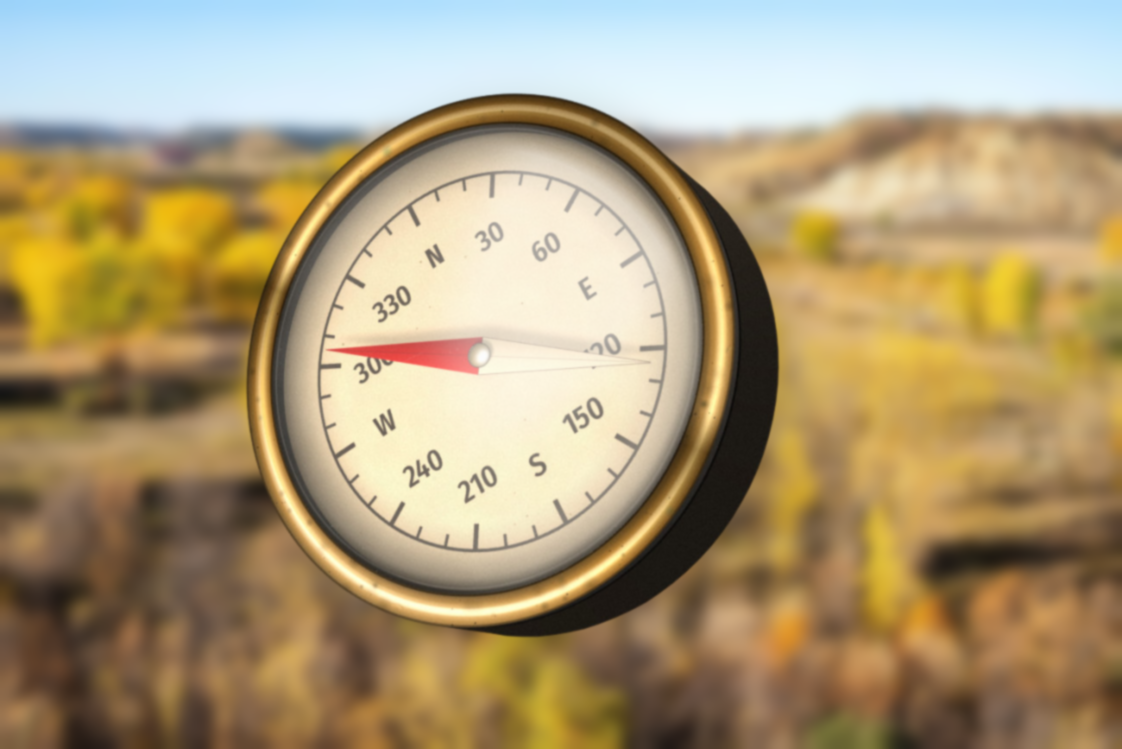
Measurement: 305 °
